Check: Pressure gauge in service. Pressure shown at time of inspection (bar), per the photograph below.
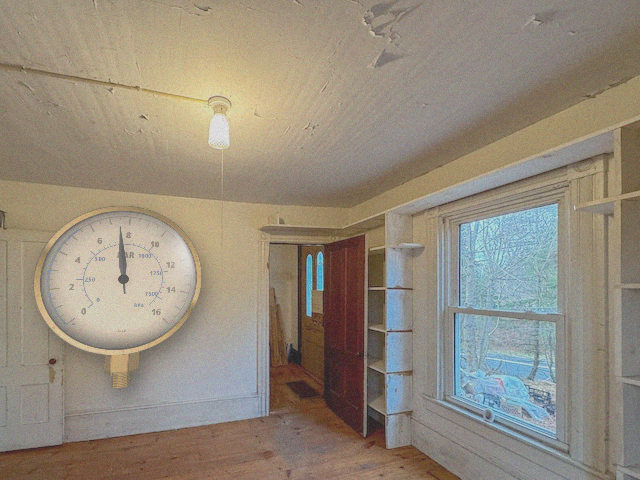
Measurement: 7.5 bar
